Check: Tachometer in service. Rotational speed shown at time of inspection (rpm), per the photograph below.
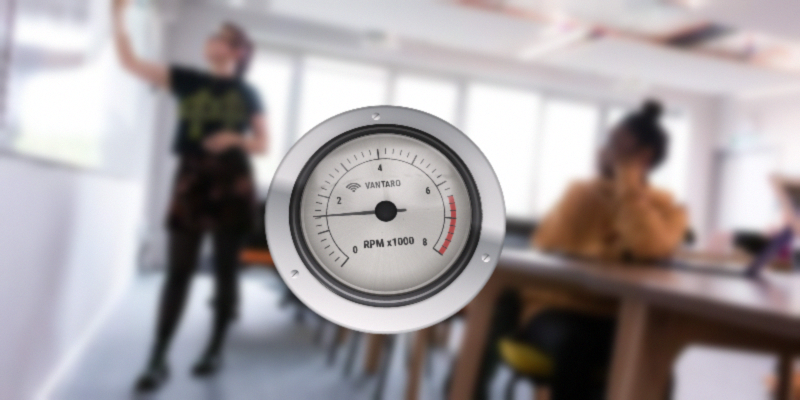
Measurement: 1400 rpm
